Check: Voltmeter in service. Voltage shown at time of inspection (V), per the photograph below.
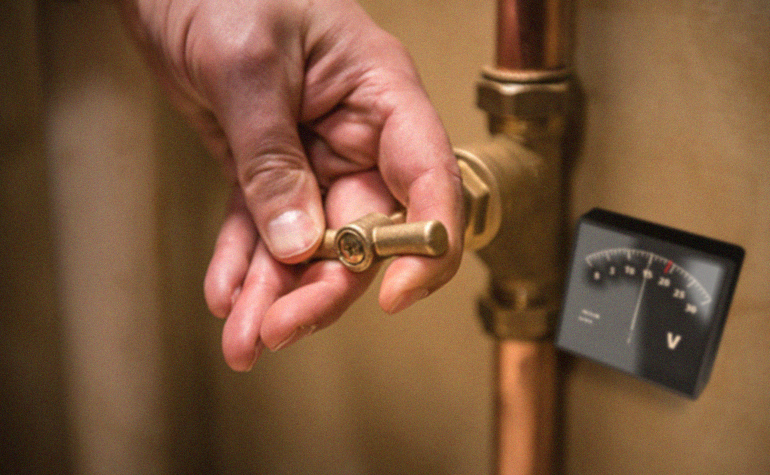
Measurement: 15 V
